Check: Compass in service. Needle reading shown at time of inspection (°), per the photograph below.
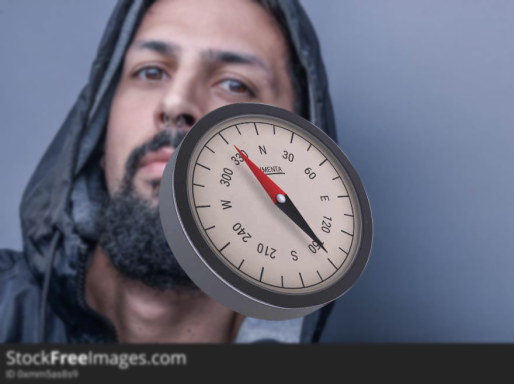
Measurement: 330 °
